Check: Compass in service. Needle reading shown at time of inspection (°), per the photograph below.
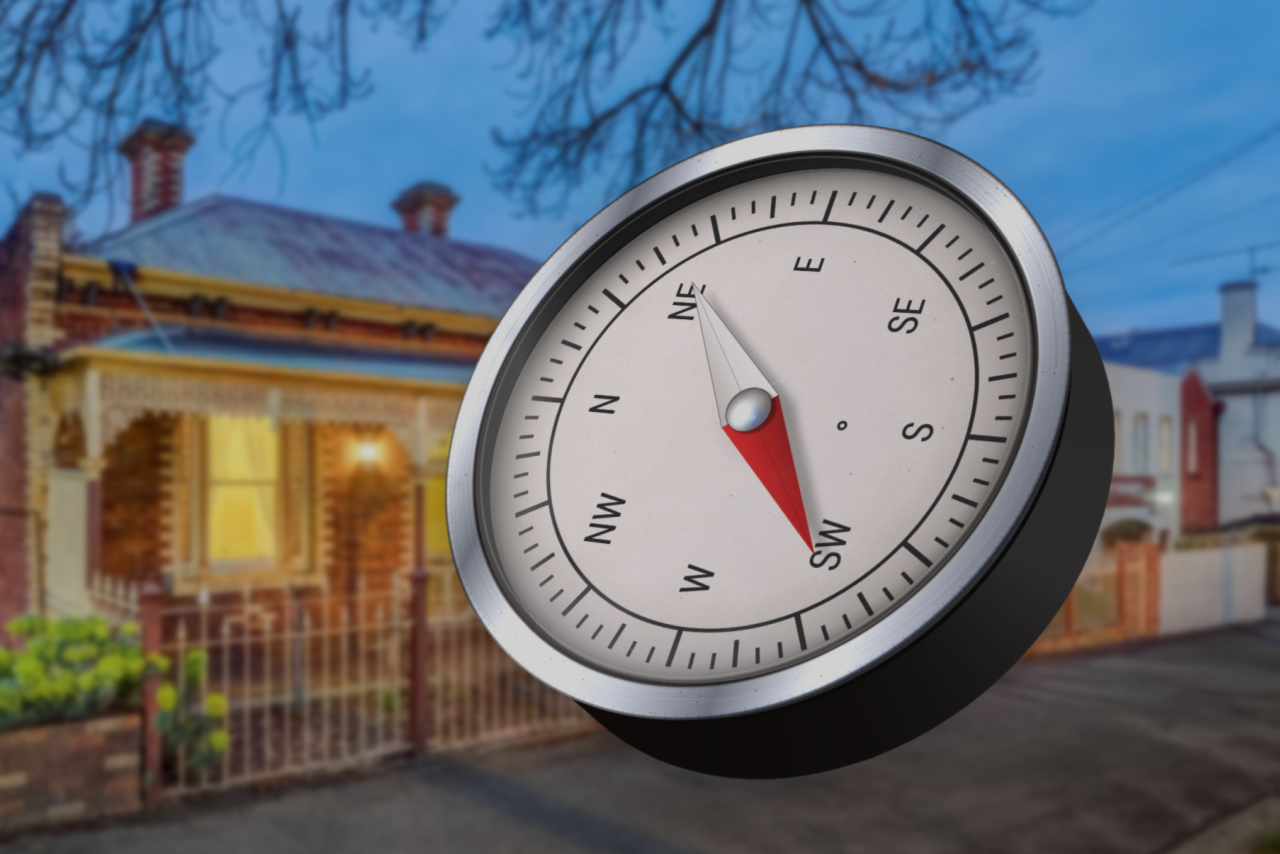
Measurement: 230 °
